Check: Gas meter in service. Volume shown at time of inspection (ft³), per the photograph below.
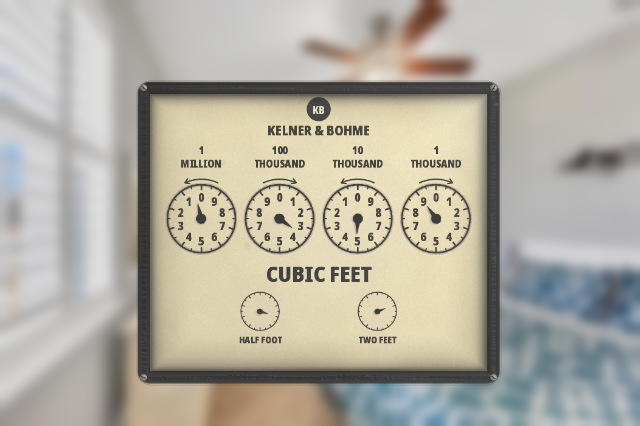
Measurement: 34900 ft³
